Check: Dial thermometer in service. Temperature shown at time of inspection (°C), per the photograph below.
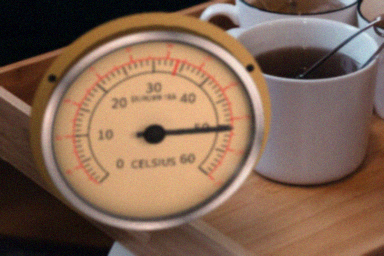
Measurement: 50 °C
